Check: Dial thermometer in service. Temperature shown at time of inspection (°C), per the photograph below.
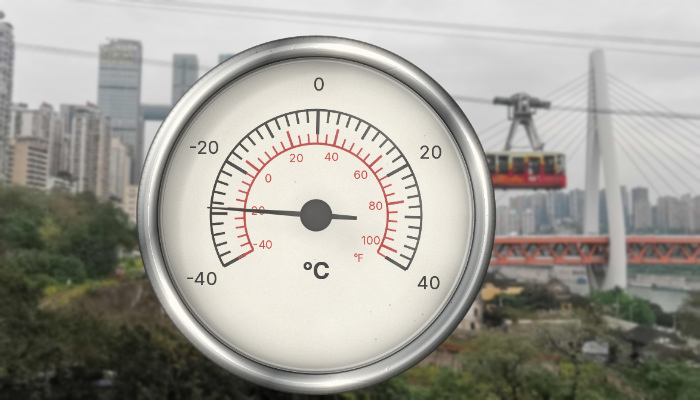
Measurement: -29 °C
